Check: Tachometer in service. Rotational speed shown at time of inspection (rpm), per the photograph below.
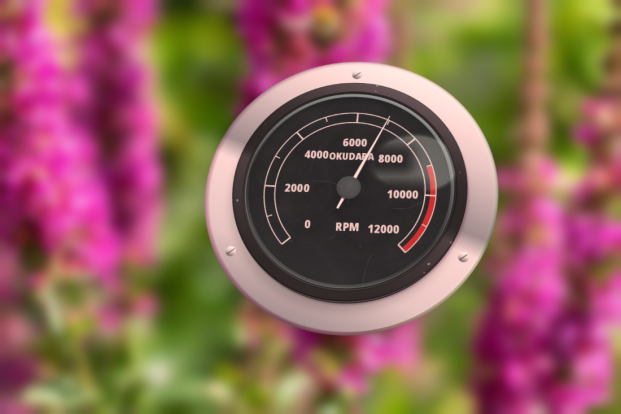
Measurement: 7000 rpm
